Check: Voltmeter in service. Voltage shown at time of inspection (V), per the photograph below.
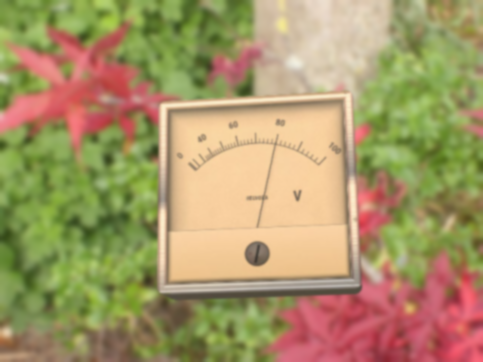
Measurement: 80 V
